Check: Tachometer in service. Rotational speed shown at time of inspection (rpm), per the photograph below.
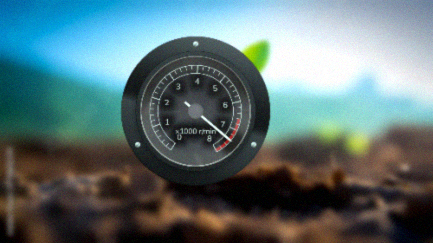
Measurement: 7400 rpm
